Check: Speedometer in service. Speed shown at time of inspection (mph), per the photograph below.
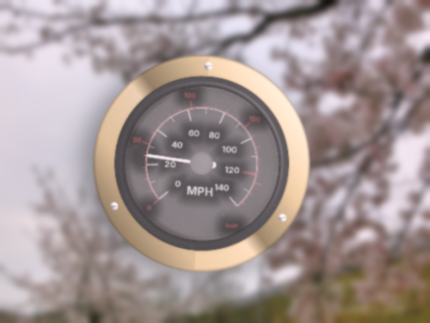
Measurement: 25 mph
